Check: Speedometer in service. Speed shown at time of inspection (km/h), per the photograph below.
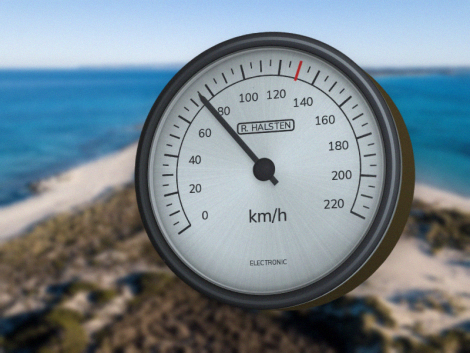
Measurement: 75 km/h
